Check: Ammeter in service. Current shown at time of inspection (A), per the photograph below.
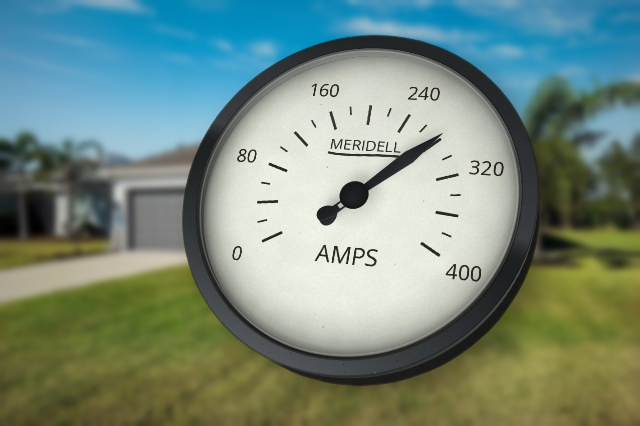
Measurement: 280 A
